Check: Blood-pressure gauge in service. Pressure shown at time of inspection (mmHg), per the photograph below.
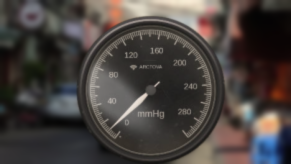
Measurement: 10 mmHg
